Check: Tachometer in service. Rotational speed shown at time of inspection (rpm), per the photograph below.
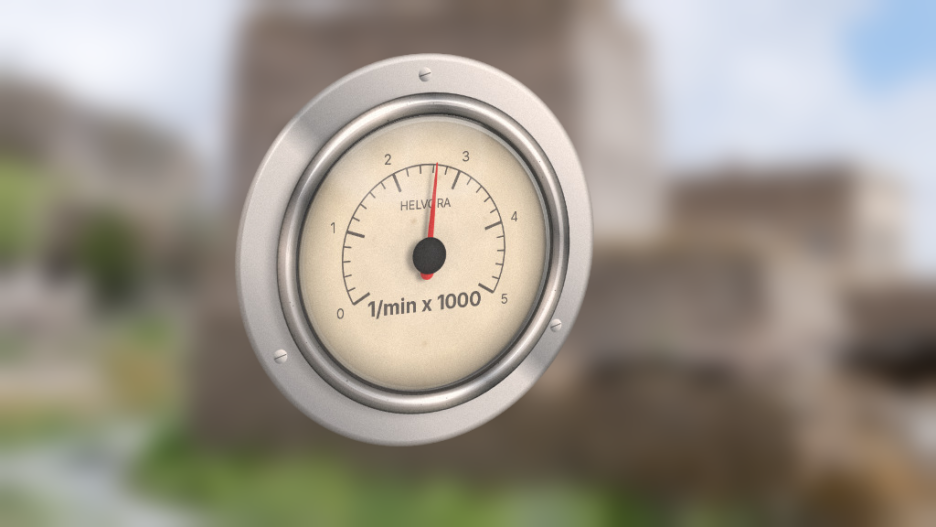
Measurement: 2600 rpm
